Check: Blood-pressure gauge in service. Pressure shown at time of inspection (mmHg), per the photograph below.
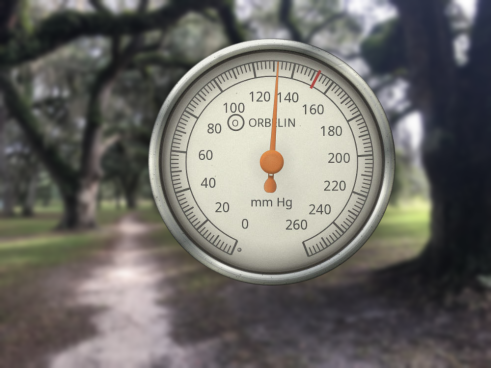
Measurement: 132 mmHg
